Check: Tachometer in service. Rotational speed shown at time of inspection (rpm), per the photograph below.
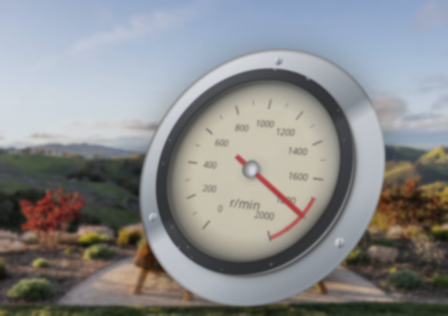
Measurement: 1800 rpm
